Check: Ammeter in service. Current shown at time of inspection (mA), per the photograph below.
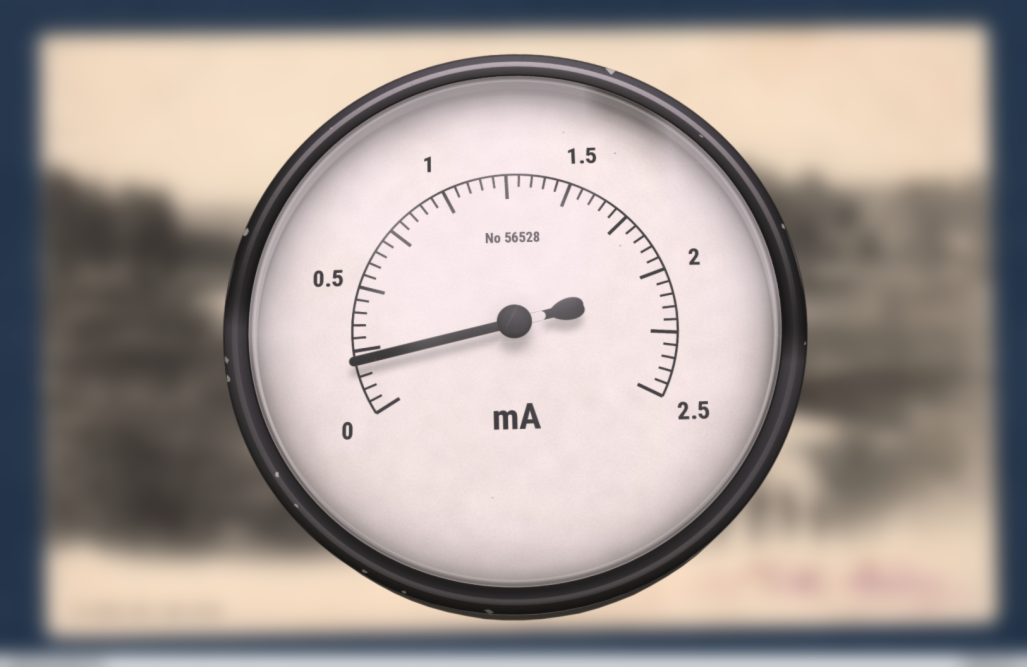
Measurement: 0.2 mA
